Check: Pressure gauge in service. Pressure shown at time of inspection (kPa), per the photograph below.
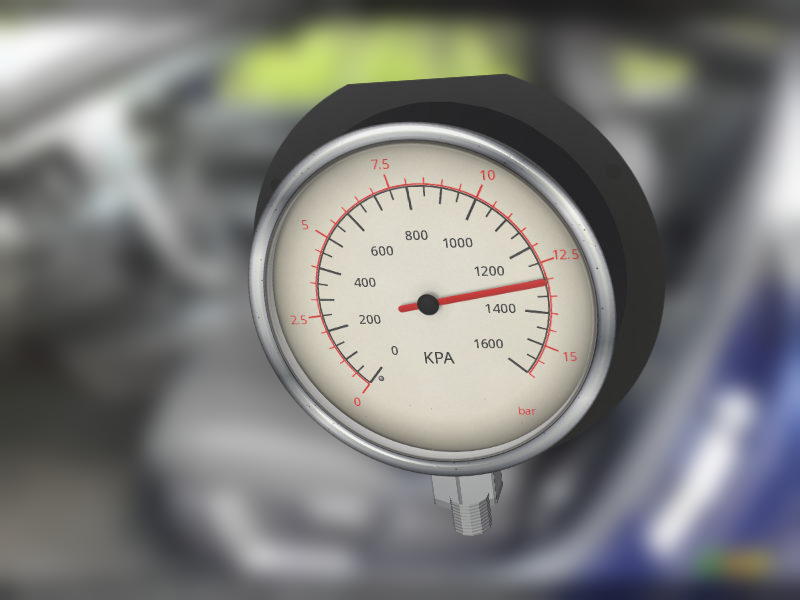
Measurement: 1300 kPa
